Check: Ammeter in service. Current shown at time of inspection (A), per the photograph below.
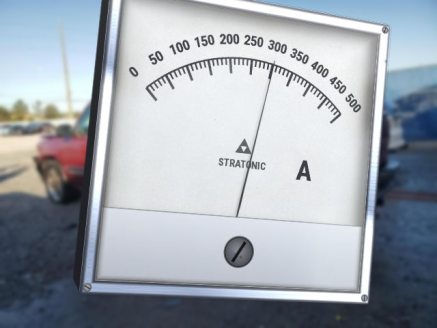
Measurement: 300 A
